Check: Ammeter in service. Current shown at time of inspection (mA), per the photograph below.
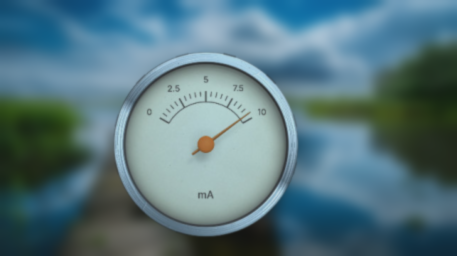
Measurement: 9.5 mA
